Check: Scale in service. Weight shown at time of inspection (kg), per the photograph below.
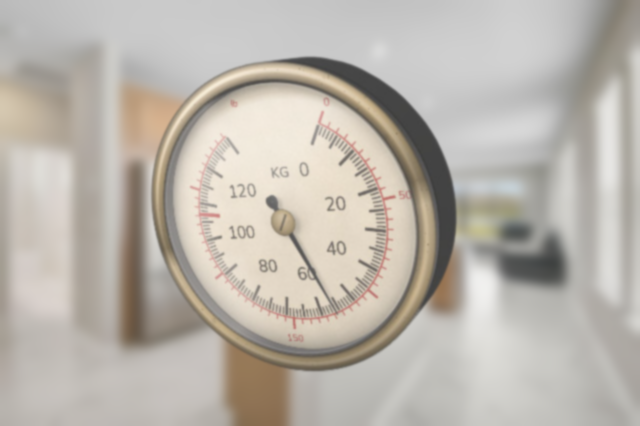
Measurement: 55 kg
